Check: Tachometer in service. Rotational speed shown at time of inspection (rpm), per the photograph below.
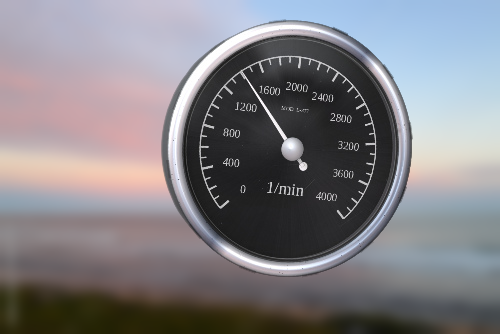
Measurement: 1400 rpm
